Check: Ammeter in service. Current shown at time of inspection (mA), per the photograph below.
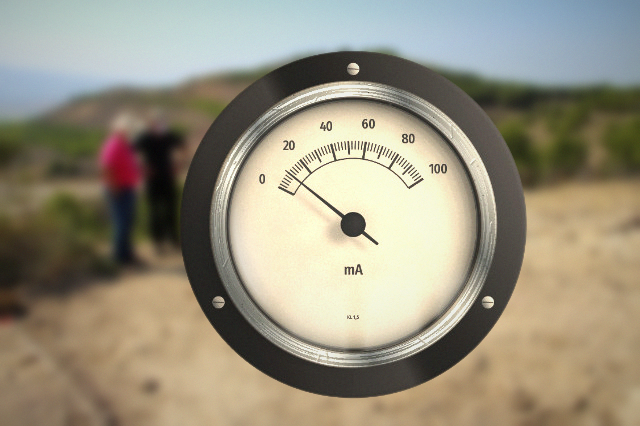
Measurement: 10 mA
